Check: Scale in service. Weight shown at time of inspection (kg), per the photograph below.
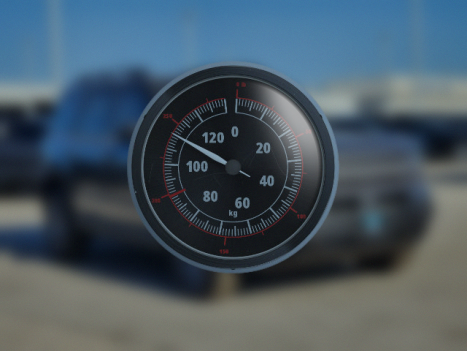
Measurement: 110 kg
